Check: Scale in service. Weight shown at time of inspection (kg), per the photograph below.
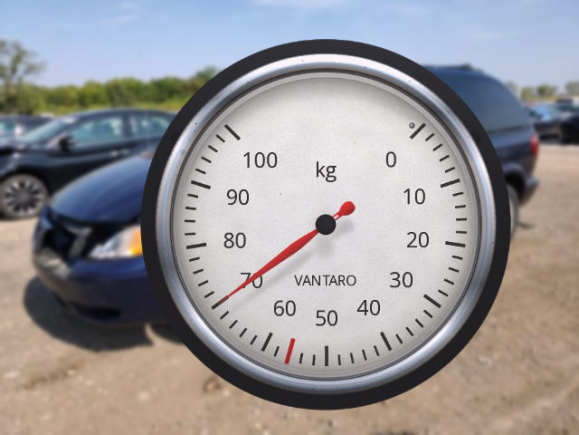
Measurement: 70 kg
